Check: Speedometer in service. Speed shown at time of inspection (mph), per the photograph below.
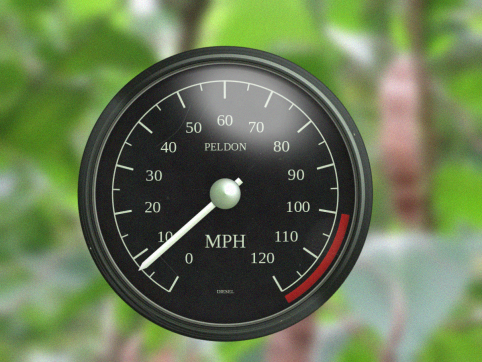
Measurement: 7.5 mph
